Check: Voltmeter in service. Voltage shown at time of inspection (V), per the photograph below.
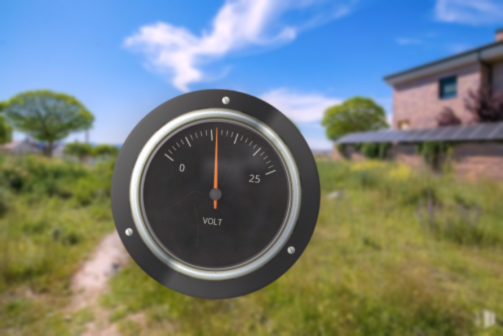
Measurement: 11 V
